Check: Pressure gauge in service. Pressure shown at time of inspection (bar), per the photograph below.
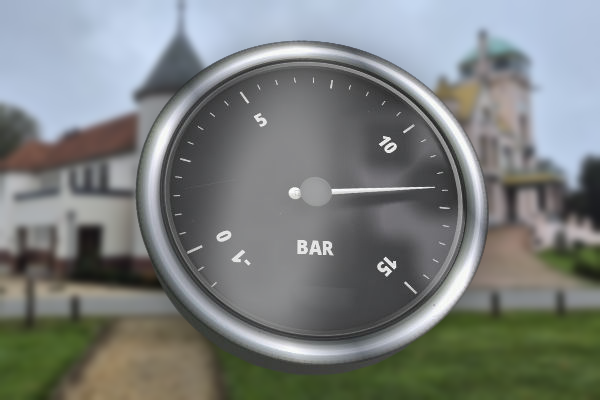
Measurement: 12 bar
